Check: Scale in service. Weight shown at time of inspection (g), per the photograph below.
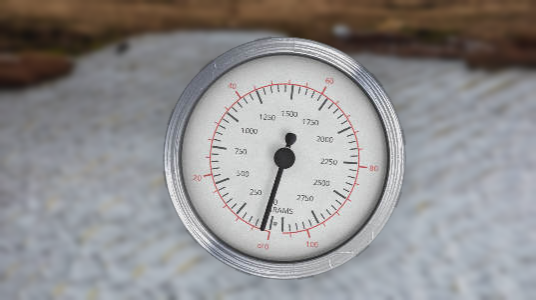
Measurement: 50 g
